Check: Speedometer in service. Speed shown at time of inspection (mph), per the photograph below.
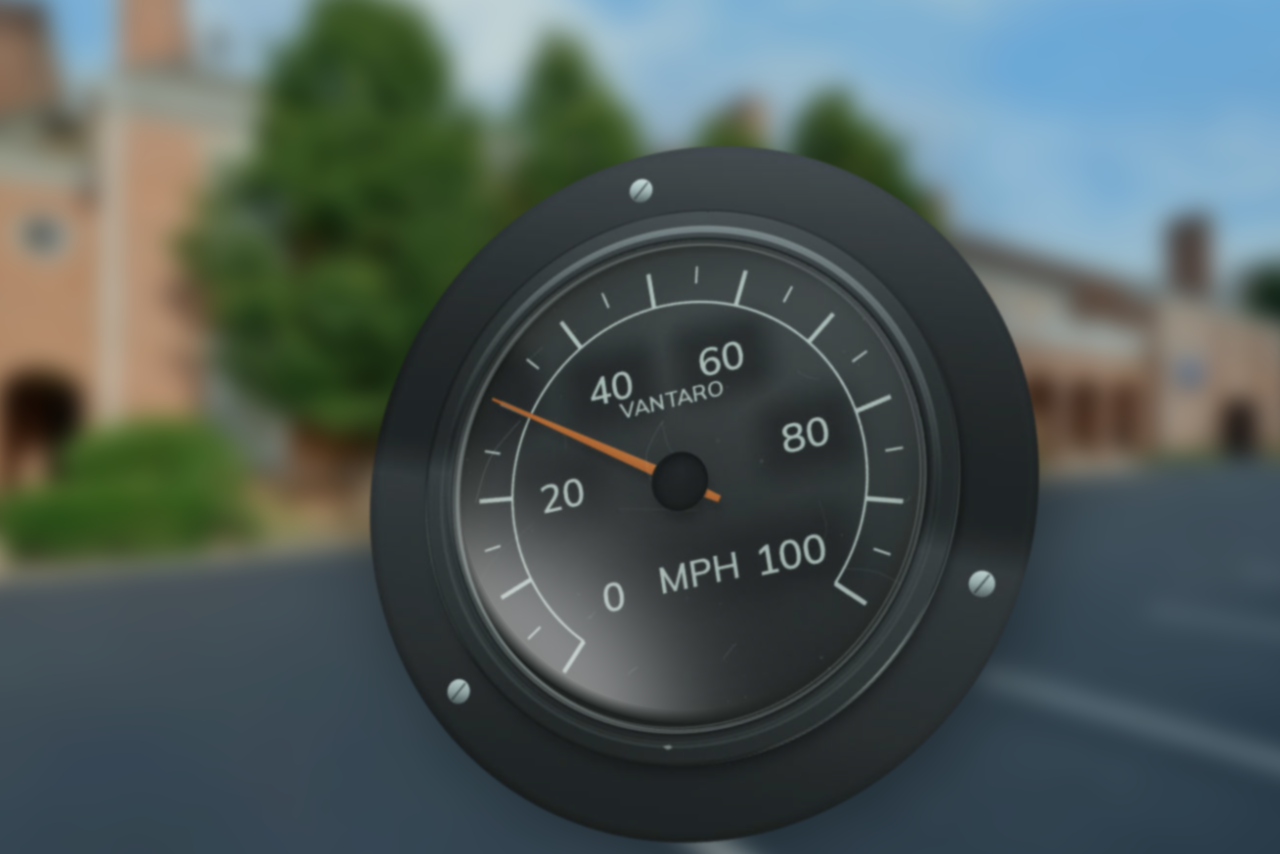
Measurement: 30 mph
